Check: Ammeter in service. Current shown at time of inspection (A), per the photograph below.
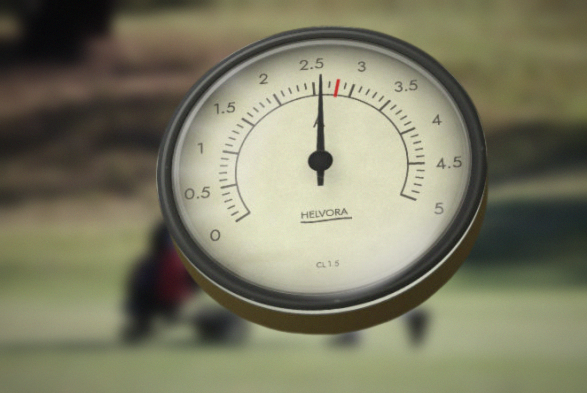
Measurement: 2.6 A
